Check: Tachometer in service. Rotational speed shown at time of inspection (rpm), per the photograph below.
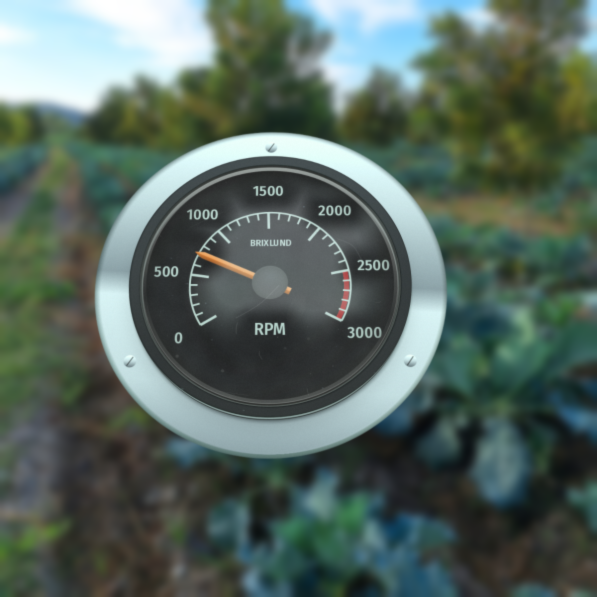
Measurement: 700 rpm
